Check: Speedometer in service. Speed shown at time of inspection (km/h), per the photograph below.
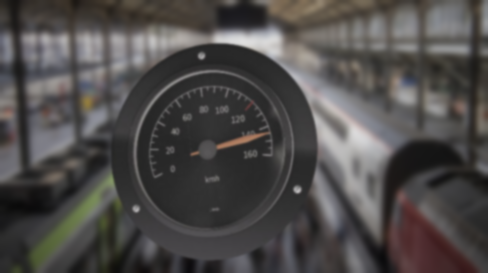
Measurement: 145 km/h
